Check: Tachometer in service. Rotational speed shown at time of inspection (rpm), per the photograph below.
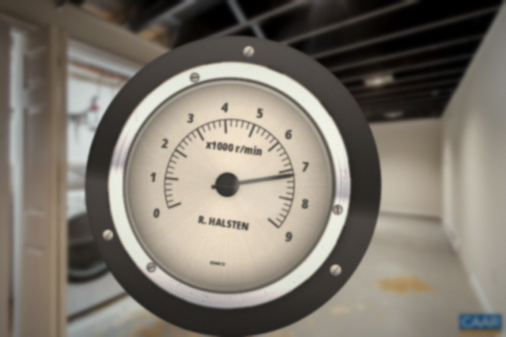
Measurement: 7200 rpm
